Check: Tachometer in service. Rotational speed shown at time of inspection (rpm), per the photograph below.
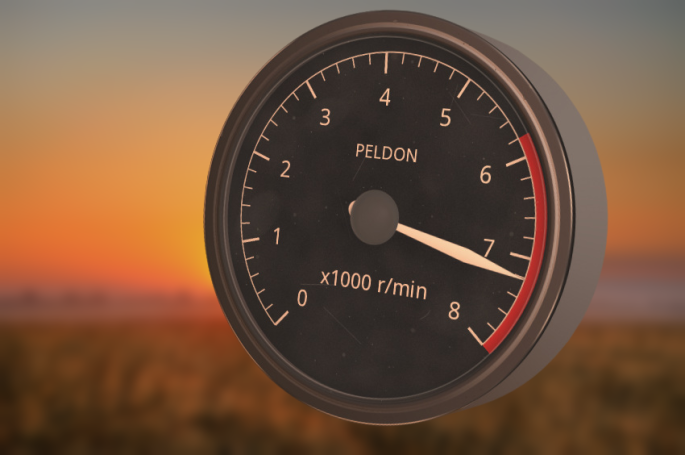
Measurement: 7200 rpm
